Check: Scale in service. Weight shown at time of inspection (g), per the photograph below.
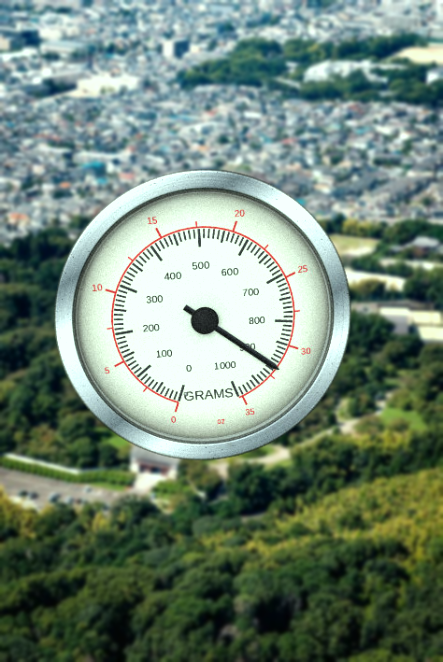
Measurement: 900 g
